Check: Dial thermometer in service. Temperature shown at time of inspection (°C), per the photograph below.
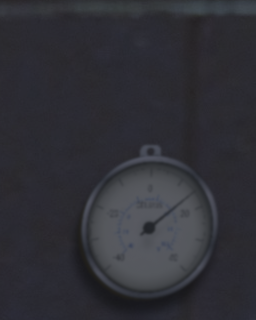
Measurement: 15 °C
